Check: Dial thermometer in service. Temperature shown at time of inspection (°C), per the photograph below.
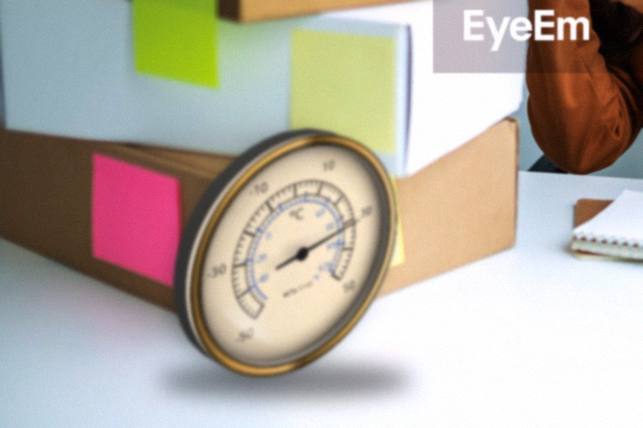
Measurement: 30 °C
